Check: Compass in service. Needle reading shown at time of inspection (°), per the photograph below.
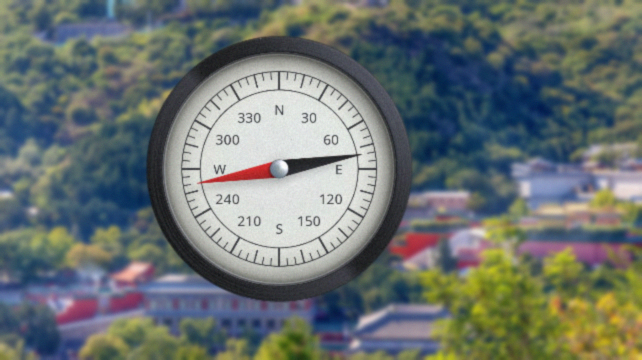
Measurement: 260 °
